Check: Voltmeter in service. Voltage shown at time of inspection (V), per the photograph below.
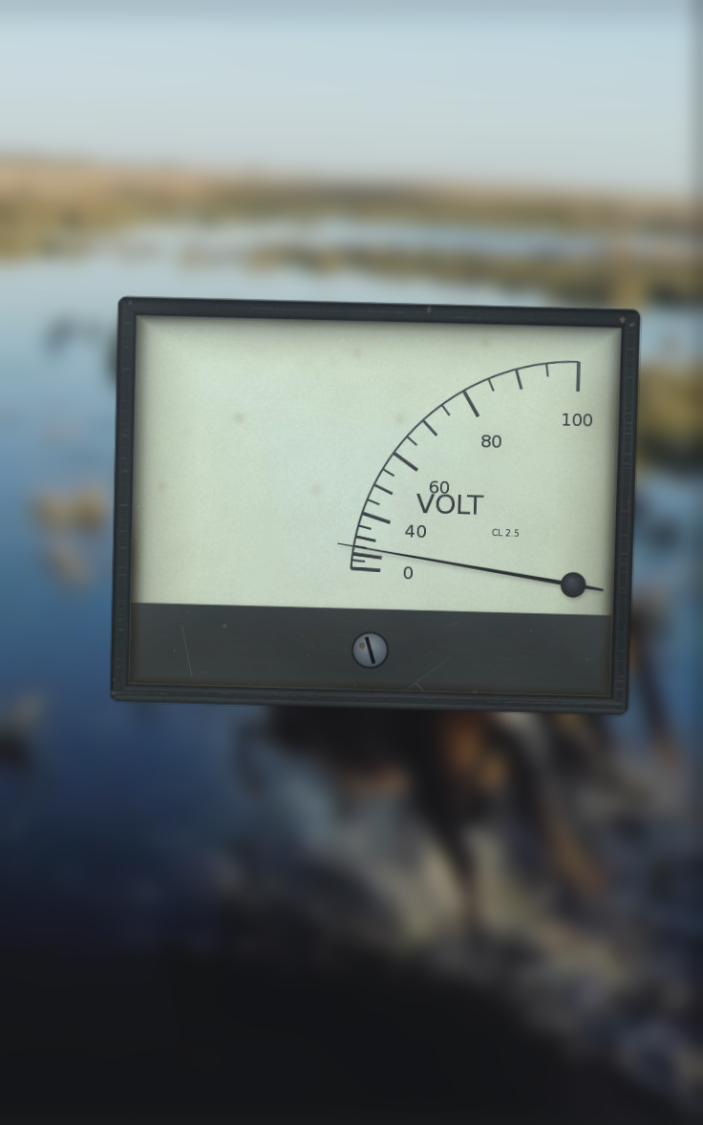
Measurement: 25 V
